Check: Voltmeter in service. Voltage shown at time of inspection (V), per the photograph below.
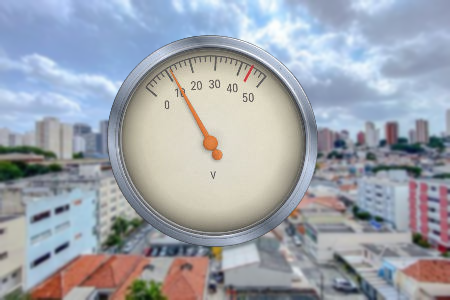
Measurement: 12 V
